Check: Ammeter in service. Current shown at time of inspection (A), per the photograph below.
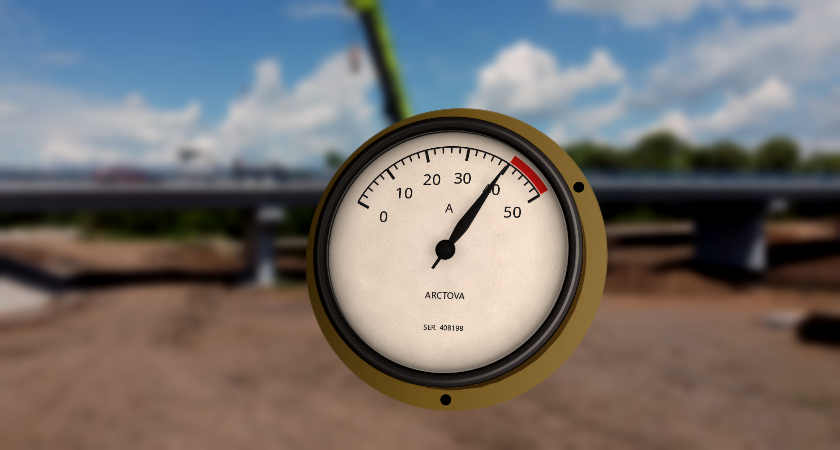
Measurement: 40 A
